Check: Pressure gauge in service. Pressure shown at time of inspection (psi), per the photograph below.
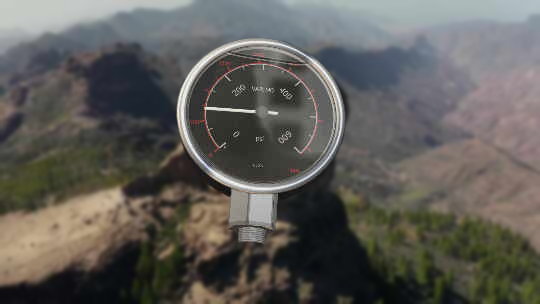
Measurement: 100 psi
